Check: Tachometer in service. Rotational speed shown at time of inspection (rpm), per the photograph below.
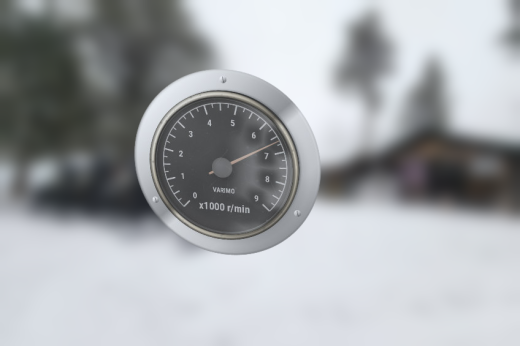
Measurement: 6625 rpm
